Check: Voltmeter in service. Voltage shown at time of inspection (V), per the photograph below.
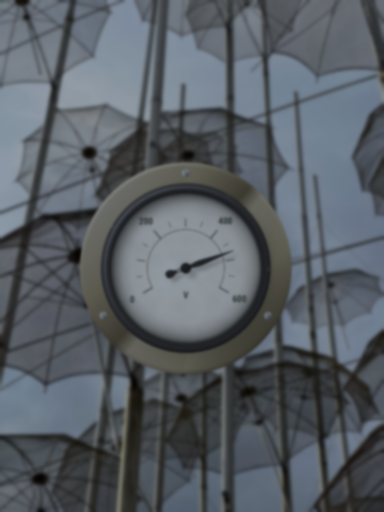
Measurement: 475 V
